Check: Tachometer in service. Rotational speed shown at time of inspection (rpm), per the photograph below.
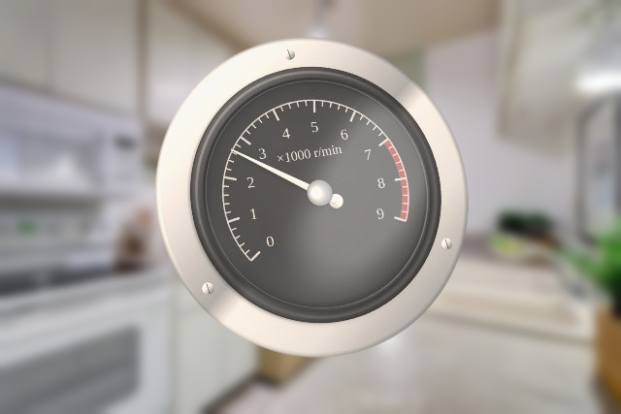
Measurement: 2600 rpm
